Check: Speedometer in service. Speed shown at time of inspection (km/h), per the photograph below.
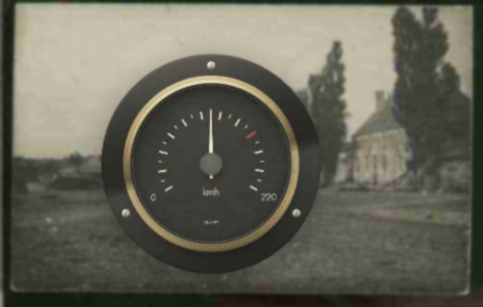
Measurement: 110 km/h
